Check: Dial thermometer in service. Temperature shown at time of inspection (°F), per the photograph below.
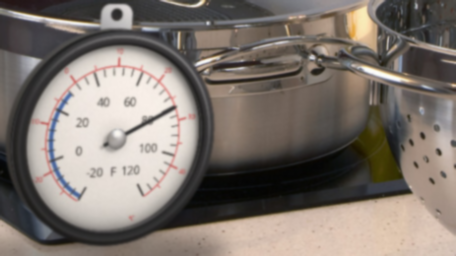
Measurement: 80 °F
